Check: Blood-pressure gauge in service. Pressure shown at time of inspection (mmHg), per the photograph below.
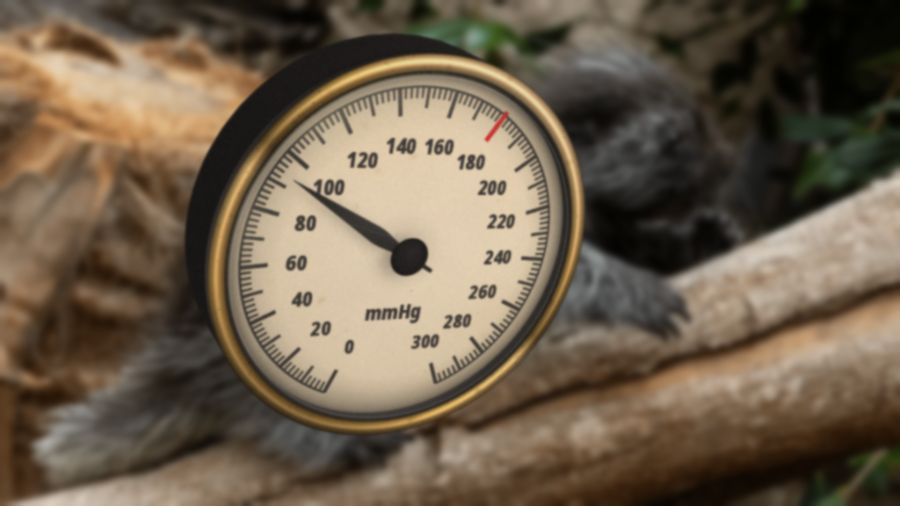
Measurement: 94 mmHg
